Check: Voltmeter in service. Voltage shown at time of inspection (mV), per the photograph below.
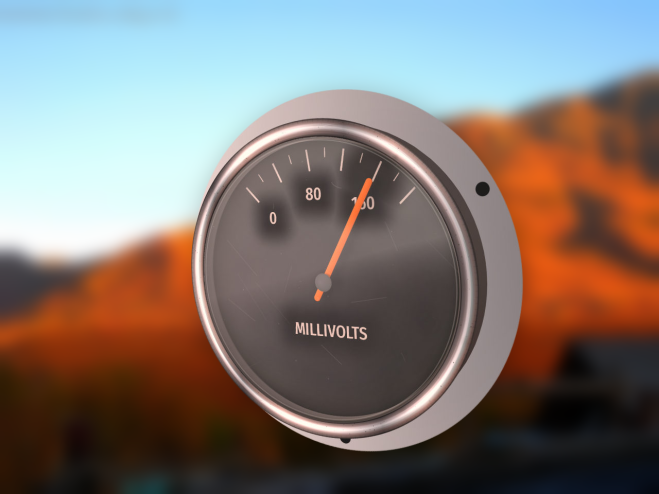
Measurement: 160 mV
